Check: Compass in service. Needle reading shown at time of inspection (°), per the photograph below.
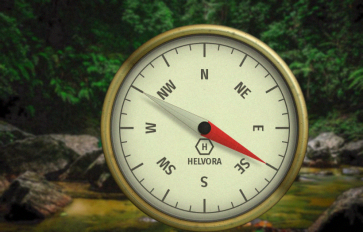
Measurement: 120 °
